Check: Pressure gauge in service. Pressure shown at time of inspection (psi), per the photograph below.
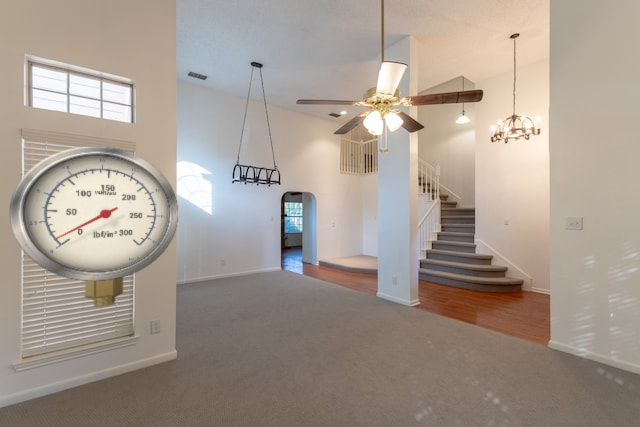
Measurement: 10 psi
